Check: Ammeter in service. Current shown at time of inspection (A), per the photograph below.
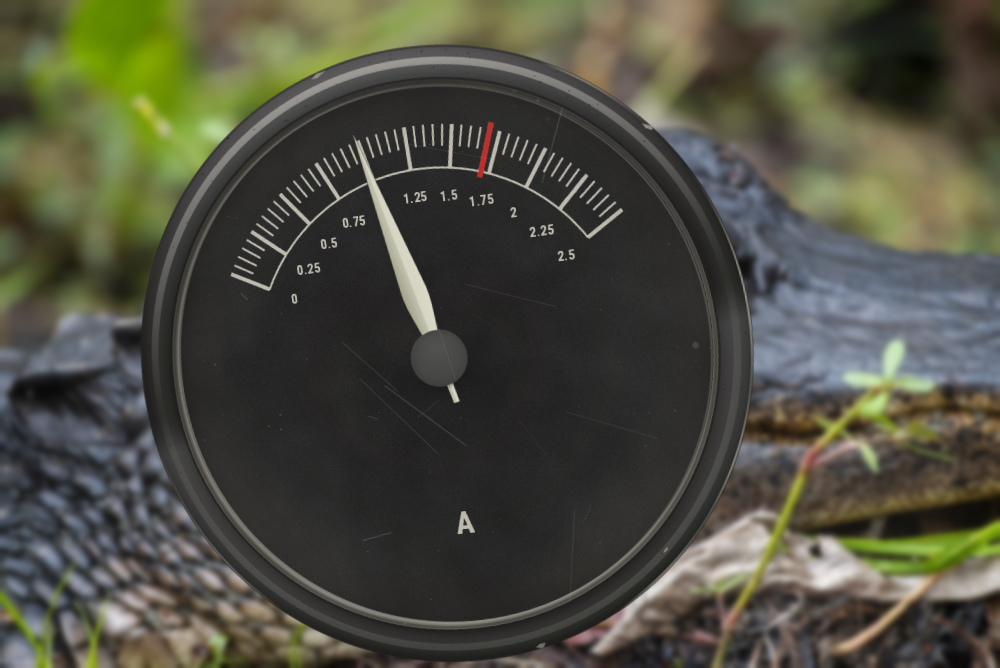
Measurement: 1 A
